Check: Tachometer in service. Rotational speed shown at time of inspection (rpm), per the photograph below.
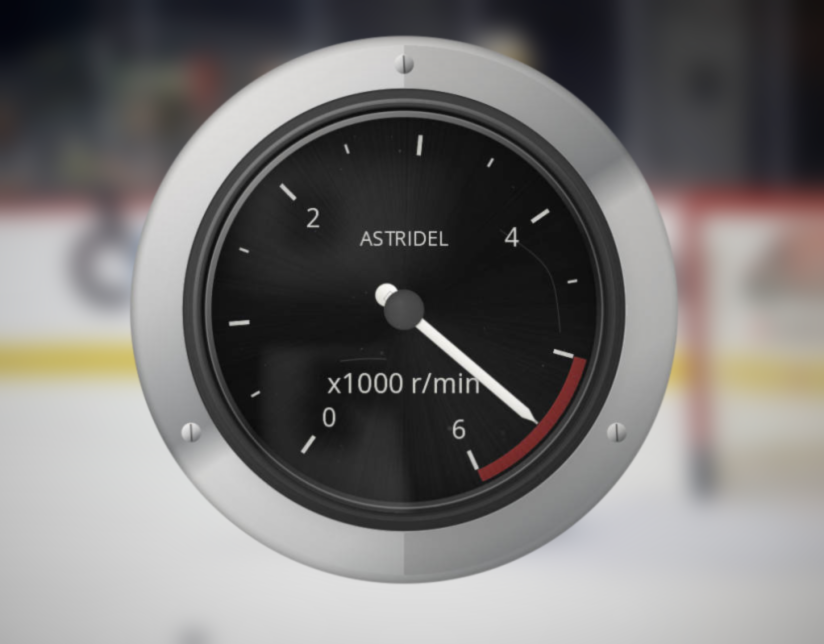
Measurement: 5500 rpm
